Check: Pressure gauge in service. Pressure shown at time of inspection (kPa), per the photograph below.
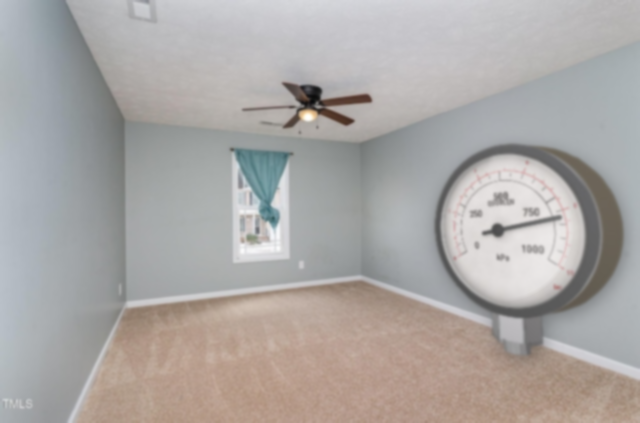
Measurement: 825 kPa
